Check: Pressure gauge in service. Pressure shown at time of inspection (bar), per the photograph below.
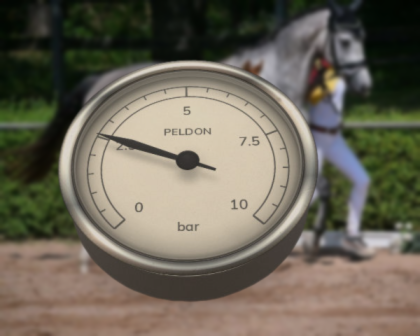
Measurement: 2.5 bar
